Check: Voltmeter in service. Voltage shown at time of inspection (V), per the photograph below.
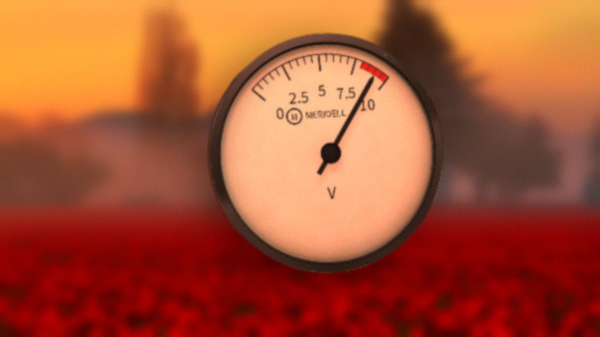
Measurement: 9 V
